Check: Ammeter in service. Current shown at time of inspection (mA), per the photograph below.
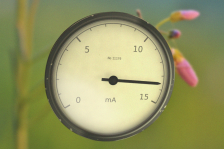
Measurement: 13.5 mA
